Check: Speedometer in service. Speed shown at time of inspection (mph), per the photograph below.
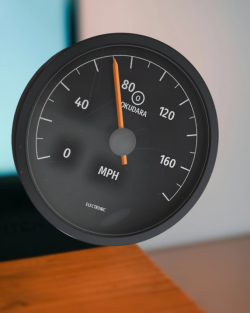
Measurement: 70 mph
